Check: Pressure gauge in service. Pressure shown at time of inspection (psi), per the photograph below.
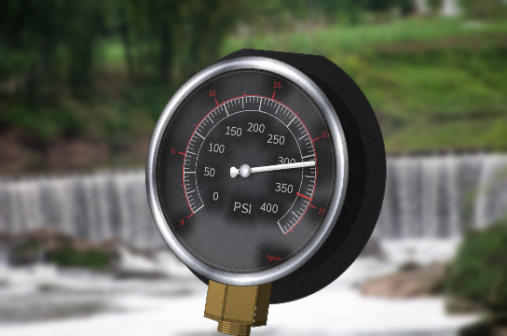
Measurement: 310 psi
